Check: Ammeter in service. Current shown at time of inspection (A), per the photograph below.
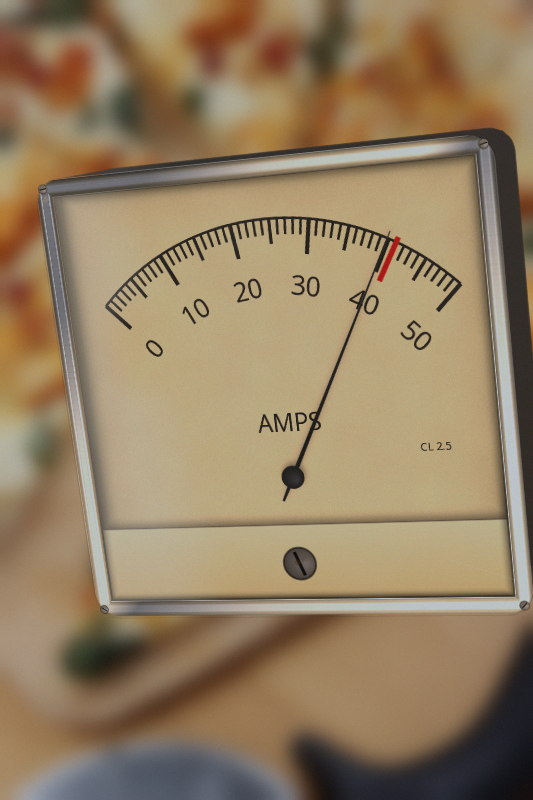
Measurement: 40 A
